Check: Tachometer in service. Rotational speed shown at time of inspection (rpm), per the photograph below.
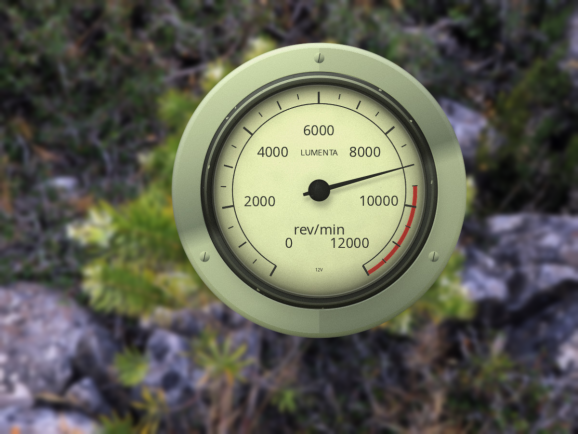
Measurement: 9000 rpm
